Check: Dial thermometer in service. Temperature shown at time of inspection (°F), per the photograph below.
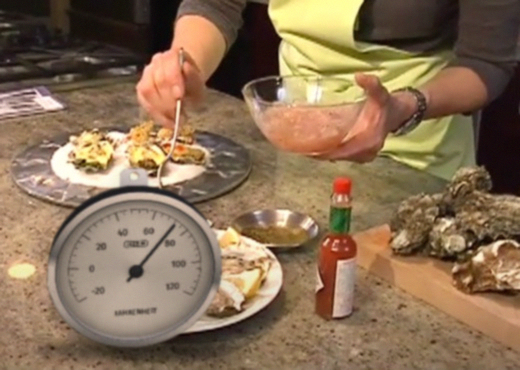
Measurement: 72 °F
